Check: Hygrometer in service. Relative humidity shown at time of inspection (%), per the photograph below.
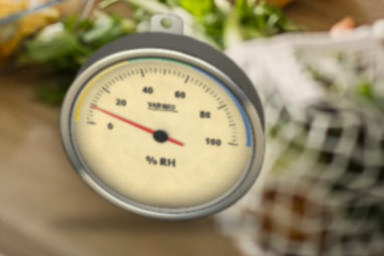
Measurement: 10 %
